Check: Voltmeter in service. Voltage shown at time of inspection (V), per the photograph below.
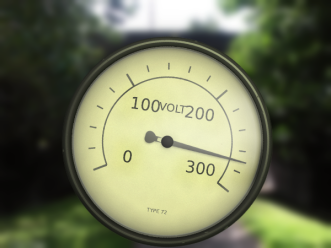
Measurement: 270 V
